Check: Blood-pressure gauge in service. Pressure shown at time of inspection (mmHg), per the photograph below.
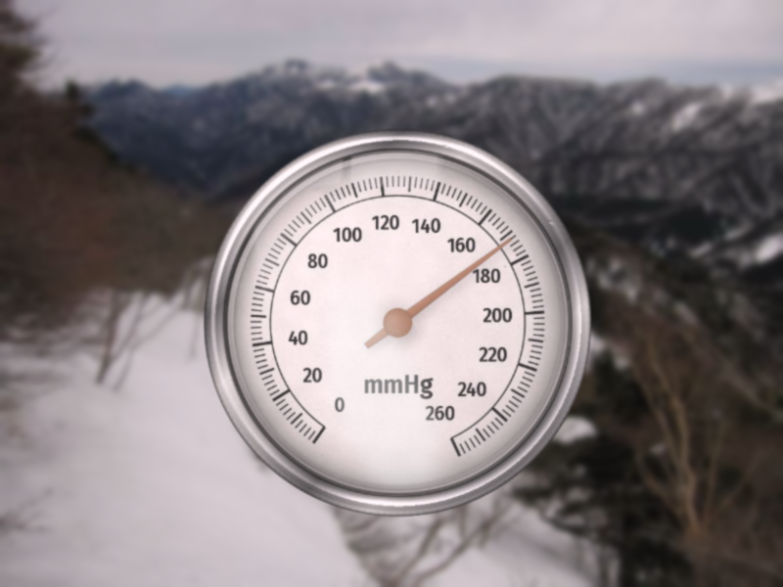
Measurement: 172 mmHg
